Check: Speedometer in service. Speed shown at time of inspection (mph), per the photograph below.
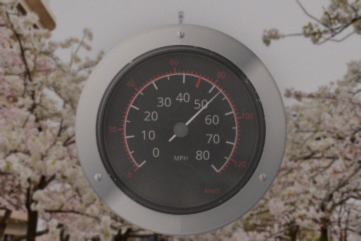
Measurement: 52.5 mph
